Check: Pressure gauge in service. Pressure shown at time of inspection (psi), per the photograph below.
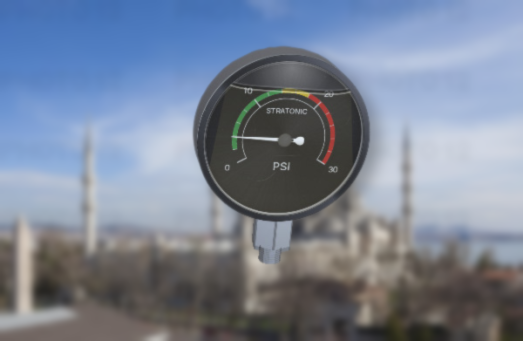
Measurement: 4 psi
